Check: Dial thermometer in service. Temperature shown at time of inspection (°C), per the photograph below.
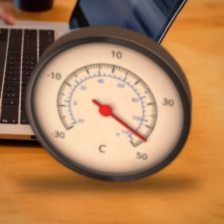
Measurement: 45 °C
